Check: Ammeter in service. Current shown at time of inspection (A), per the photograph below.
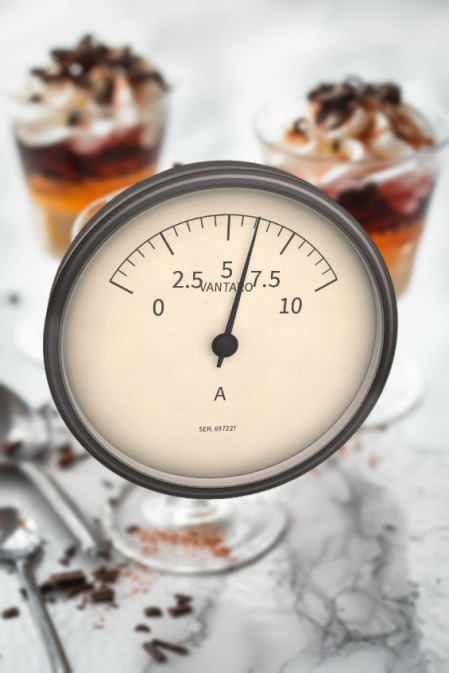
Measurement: 6 A
